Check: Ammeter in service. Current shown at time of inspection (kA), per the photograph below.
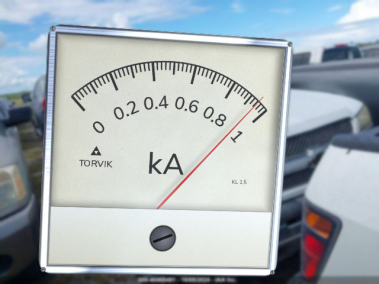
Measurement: 0.94 kA
